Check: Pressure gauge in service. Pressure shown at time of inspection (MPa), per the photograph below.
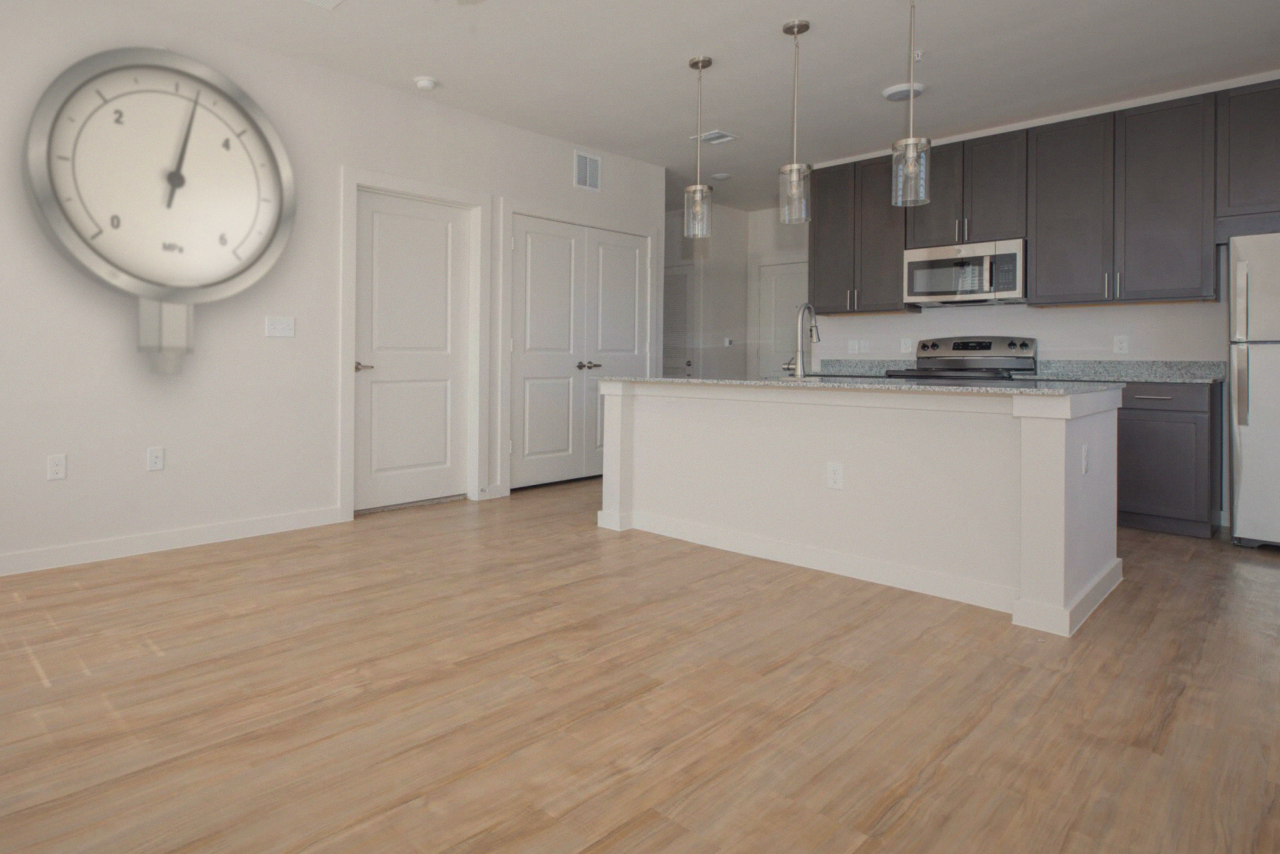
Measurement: 3.25 MPa
